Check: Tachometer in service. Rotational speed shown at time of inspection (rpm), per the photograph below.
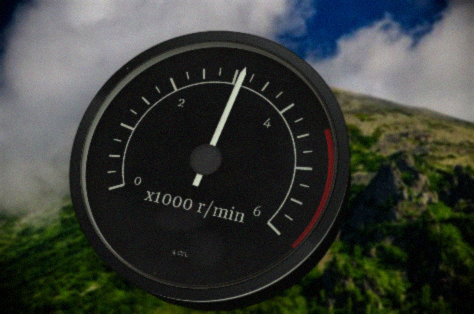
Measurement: 3125 rpm
